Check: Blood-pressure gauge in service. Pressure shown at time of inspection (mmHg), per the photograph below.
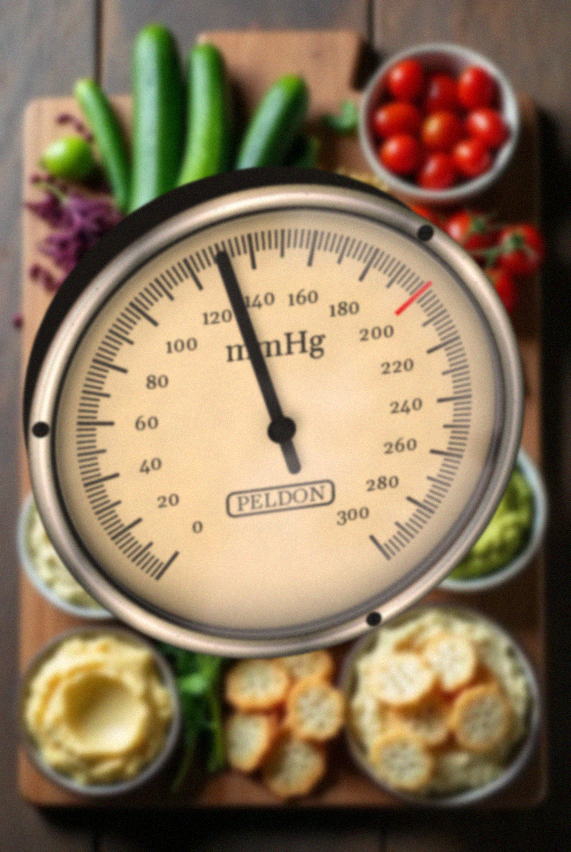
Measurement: 130 mmHg
